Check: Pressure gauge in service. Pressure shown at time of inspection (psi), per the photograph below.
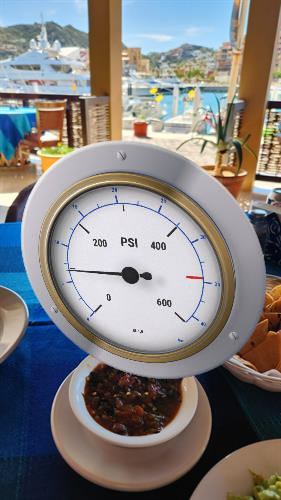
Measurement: 100 psi
